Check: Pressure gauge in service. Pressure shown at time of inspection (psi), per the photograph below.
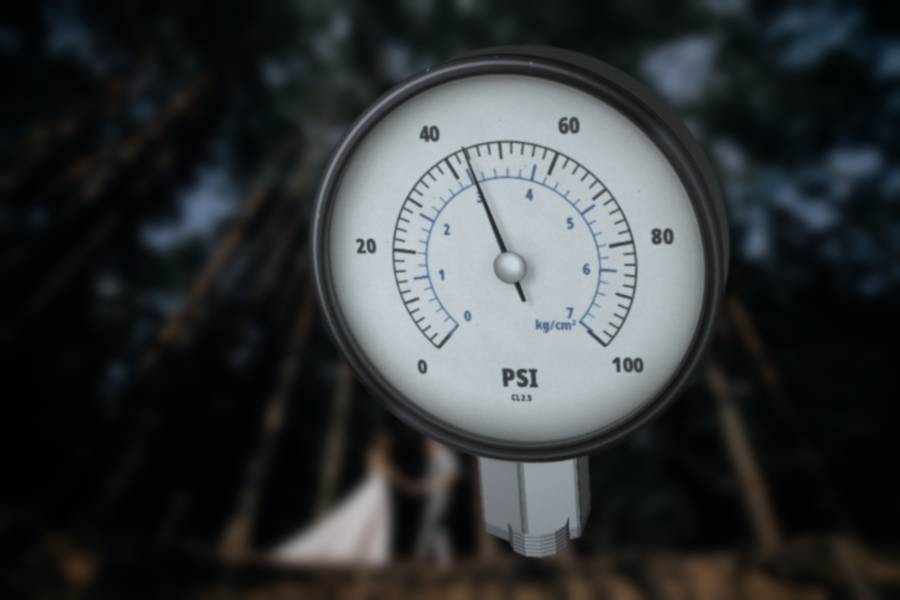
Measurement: 44 psi
